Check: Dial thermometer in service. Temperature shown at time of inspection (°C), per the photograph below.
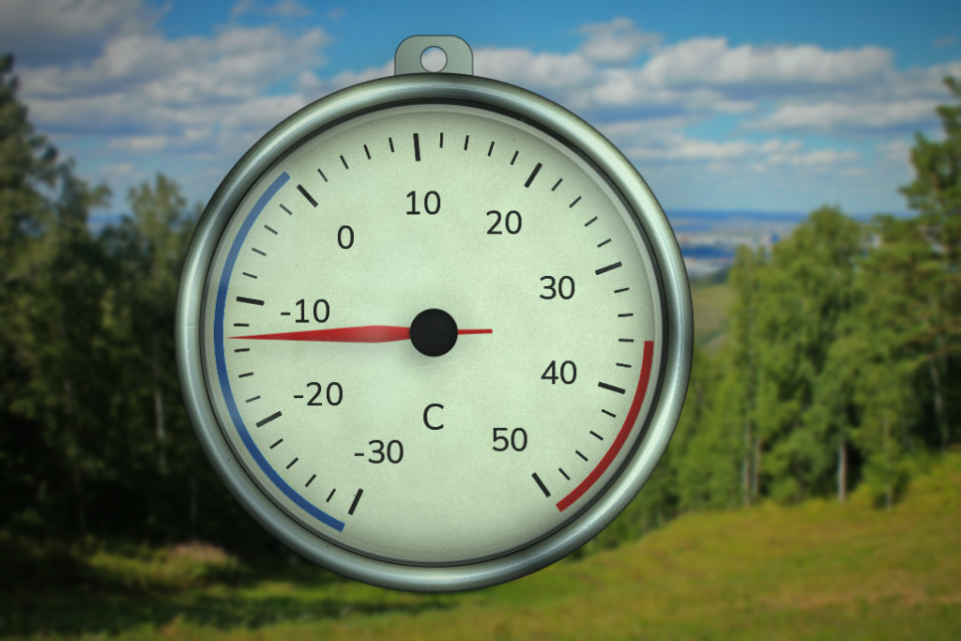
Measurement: -13 °C
